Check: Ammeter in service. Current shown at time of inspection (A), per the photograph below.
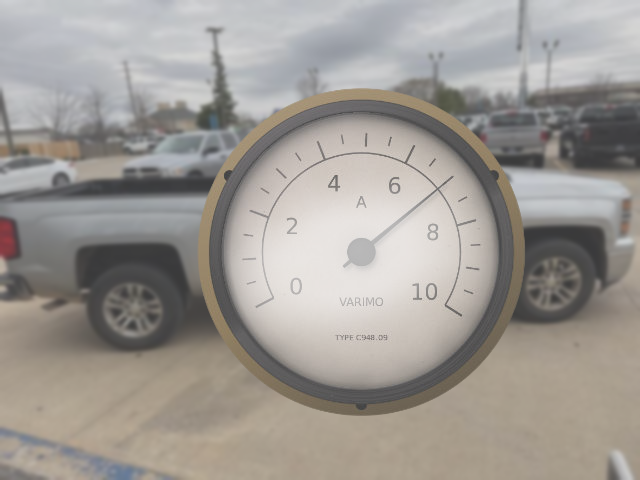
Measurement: 7 A
